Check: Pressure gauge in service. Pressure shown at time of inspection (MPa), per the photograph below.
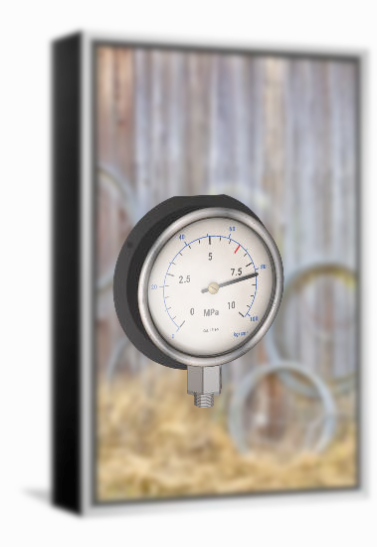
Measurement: 8 MPa
